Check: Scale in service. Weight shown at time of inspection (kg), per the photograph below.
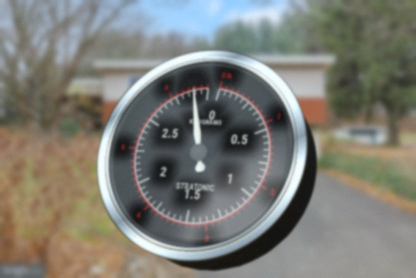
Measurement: 2.9 kg
